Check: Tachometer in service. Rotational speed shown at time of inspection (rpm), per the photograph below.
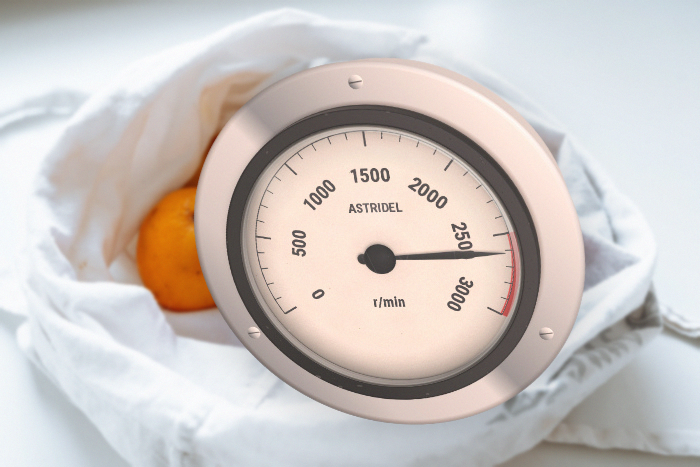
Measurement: 2600 rpm
